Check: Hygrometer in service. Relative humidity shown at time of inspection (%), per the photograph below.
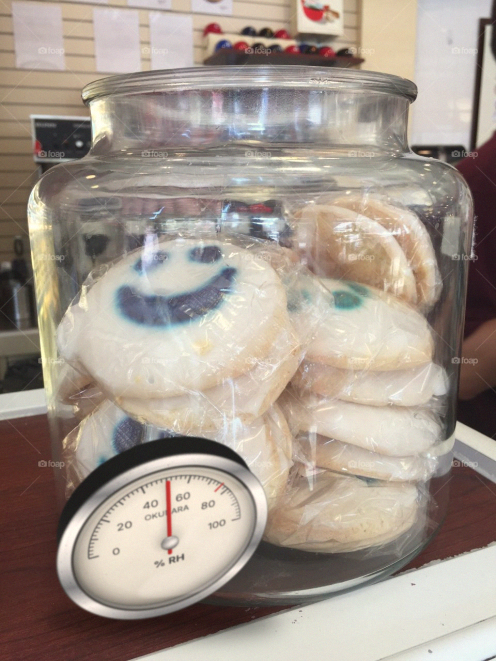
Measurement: 50 %
